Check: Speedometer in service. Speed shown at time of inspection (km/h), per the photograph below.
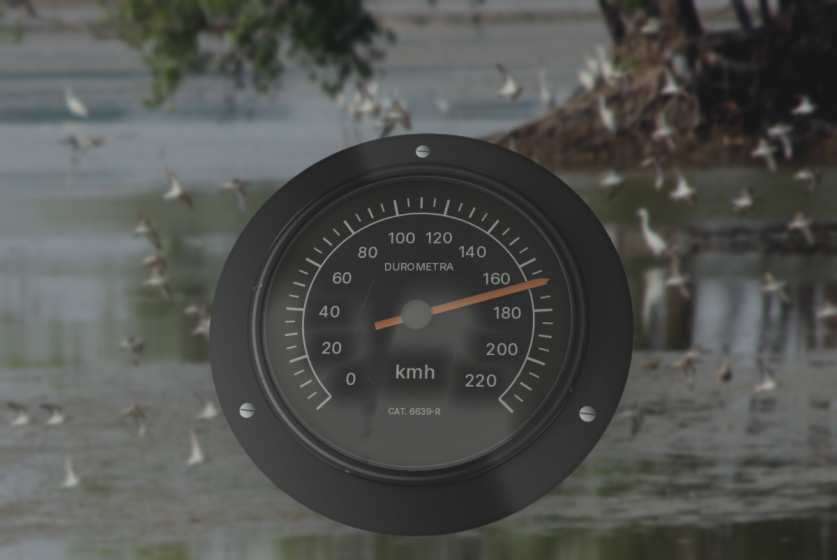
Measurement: 170 km/h
